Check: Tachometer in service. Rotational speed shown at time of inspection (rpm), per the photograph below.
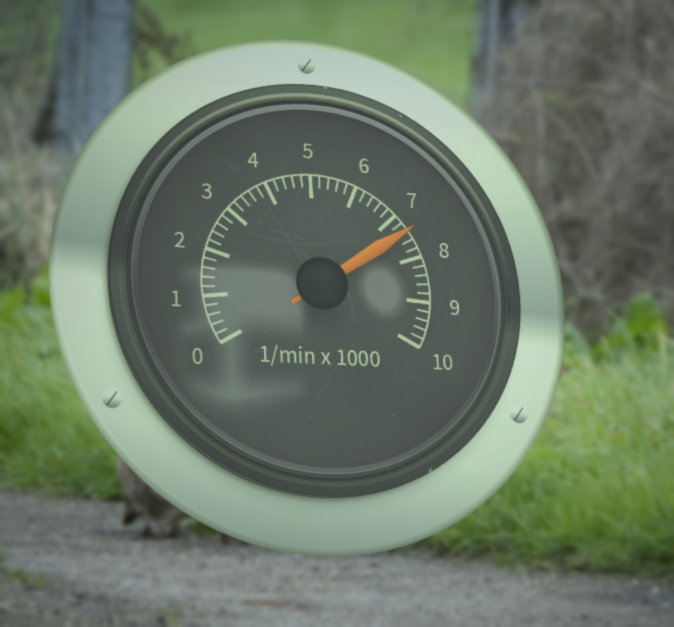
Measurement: 7400 rpm
